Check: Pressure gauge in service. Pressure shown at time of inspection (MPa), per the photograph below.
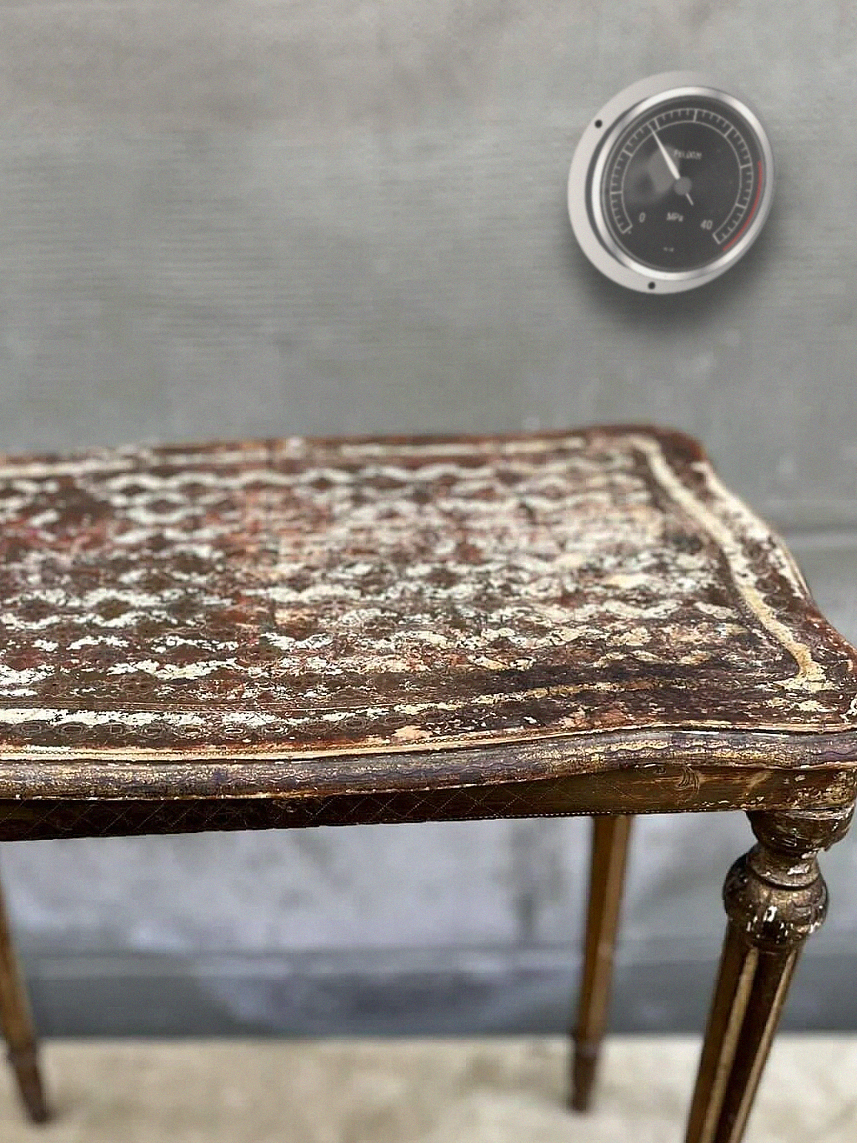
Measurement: 14 MPa
